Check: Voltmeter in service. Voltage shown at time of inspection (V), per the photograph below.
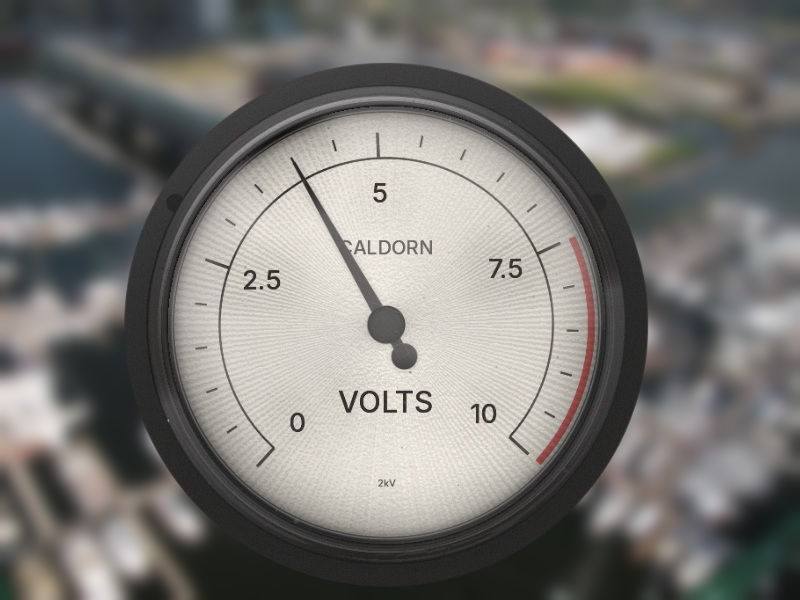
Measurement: 4 V
